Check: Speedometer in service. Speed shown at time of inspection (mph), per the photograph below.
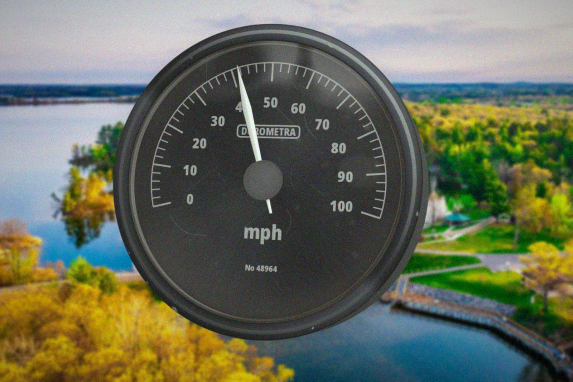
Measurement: 42 mph
